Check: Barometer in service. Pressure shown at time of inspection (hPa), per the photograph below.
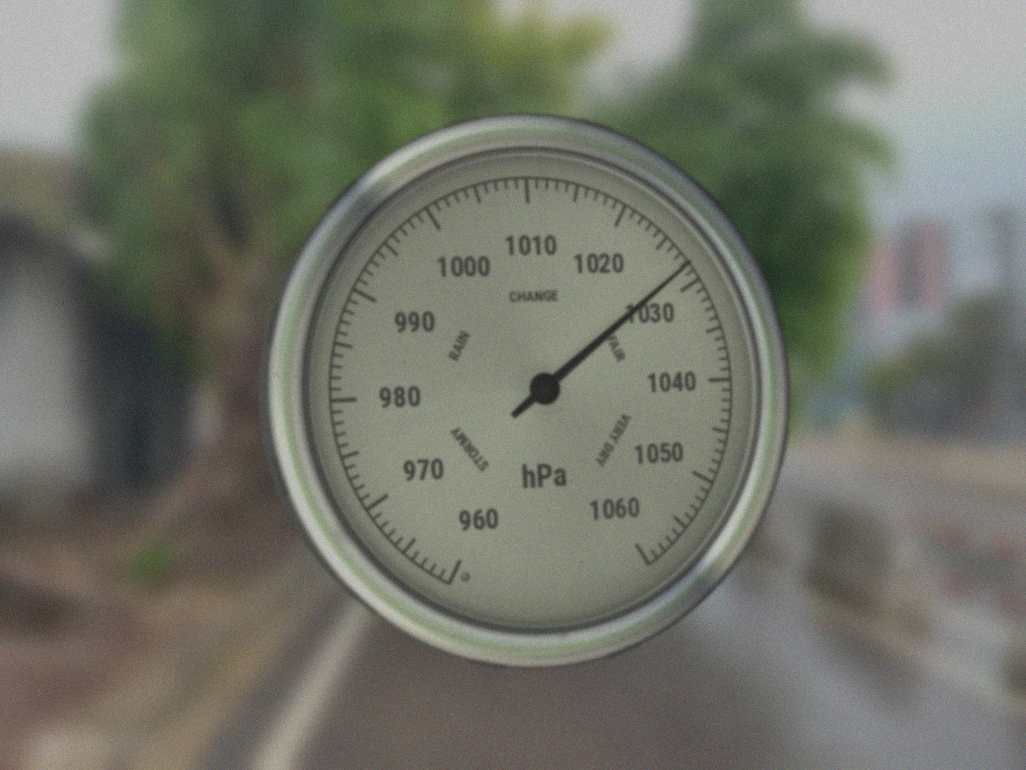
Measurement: 1028 hPa
